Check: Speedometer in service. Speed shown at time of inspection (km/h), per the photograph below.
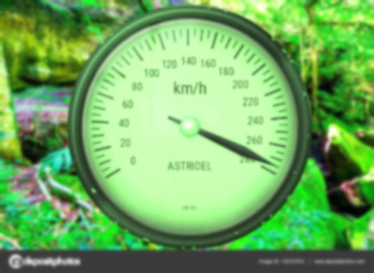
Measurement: 275 km/h
